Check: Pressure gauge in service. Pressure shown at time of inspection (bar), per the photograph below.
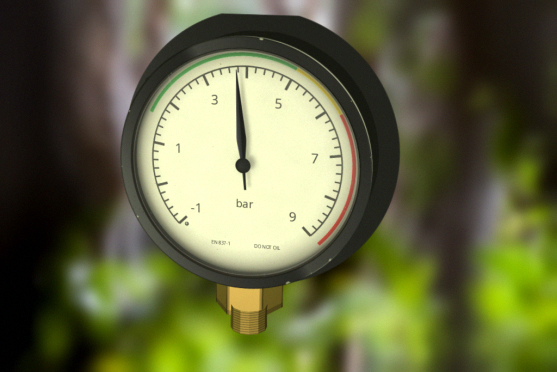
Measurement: 3.8 bar
